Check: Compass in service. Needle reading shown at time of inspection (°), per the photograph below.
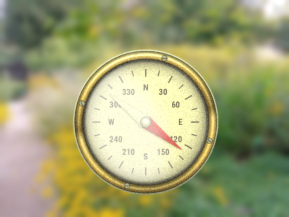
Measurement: 127.5 °
